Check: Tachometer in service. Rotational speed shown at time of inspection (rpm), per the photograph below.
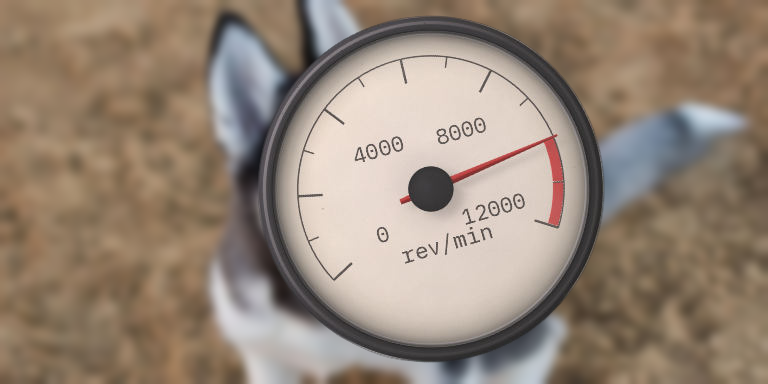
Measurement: 10000 rpm
